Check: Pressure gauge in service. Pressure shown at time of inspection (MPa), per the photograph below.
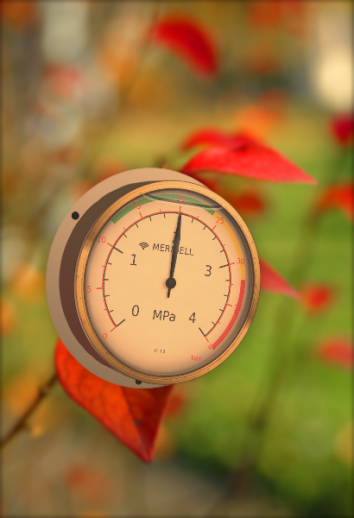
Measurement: 2 MPa
